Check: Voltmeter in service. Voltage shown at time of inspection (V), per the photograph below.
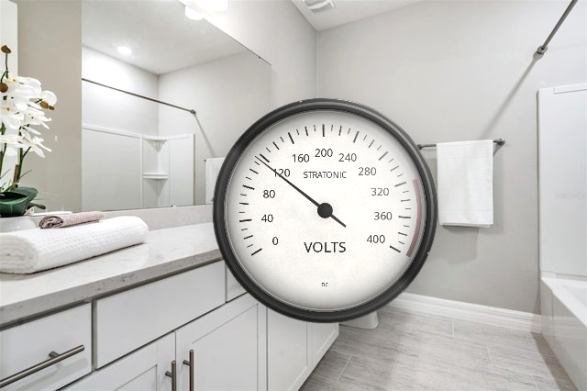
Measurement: 115 V
